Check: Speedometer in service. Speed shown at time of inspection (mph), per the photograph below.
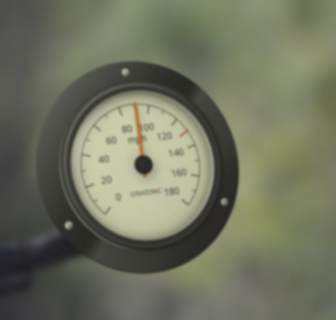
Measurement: 90 mph
